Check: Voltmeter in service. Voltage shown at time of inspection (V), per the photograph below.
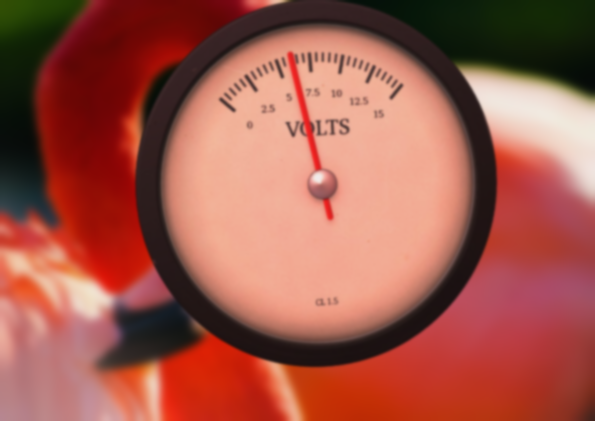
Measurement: 6 V
